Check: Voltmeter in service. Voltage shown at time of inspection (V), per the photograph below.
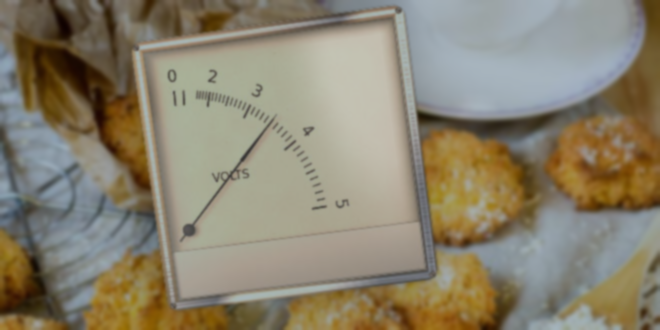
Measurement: 3.5 V
